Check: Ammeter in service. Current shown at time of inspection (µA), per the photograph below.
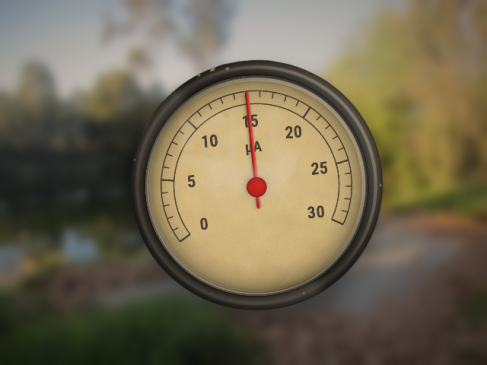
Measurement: 15 µA
